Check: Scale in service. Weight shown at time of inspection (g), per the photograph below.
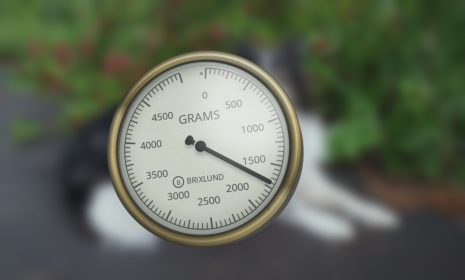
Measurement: 1700 g
